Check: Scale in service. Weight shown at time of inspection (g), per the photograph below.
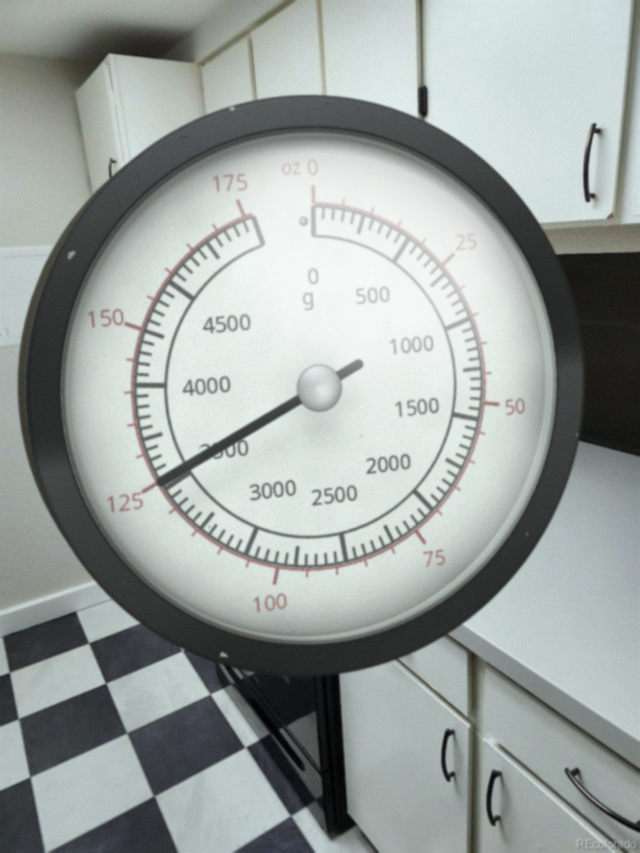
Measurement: 3550 g
